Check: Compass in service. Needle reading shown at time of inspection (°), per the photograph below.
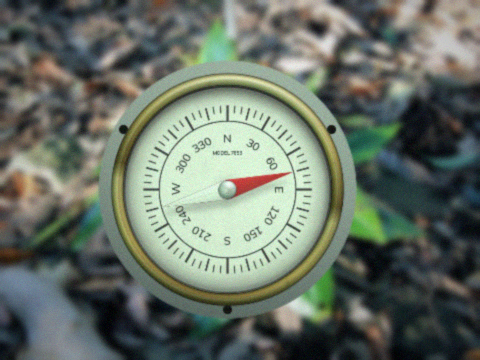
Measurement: 75 °
